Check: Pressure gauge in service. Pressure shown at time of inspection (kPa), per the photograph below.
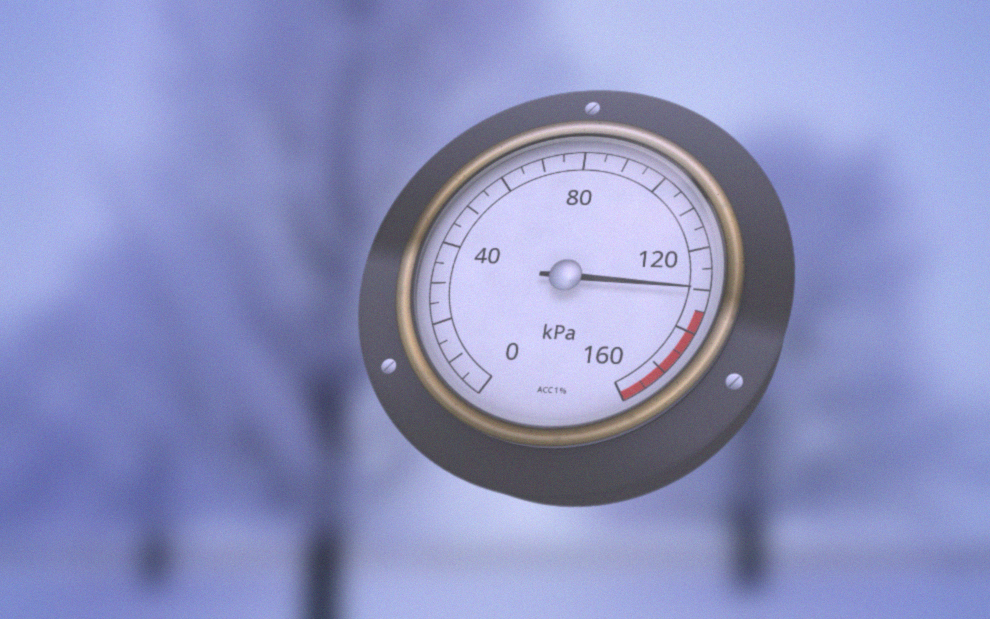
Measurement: 130 kPa
